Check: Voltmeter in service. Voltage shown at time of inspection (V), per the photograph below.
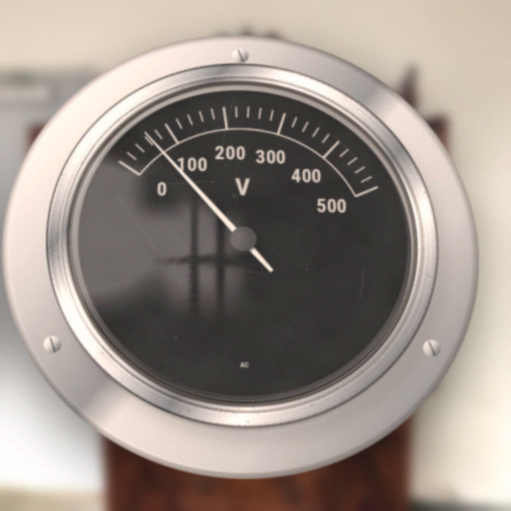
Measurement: 60 V
